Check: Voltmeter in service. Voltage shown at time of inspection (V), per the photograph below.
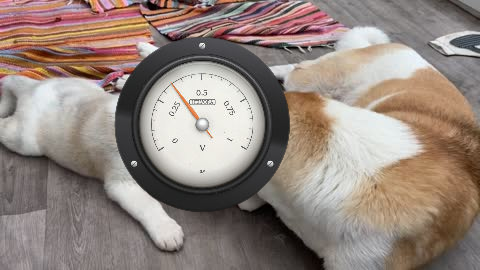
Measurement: 0.35 V
